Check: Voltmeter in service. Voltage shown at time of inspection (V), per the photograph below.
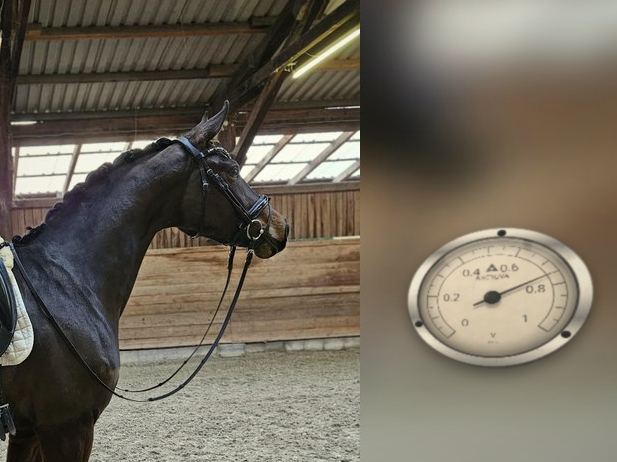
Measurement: 0.75 V
